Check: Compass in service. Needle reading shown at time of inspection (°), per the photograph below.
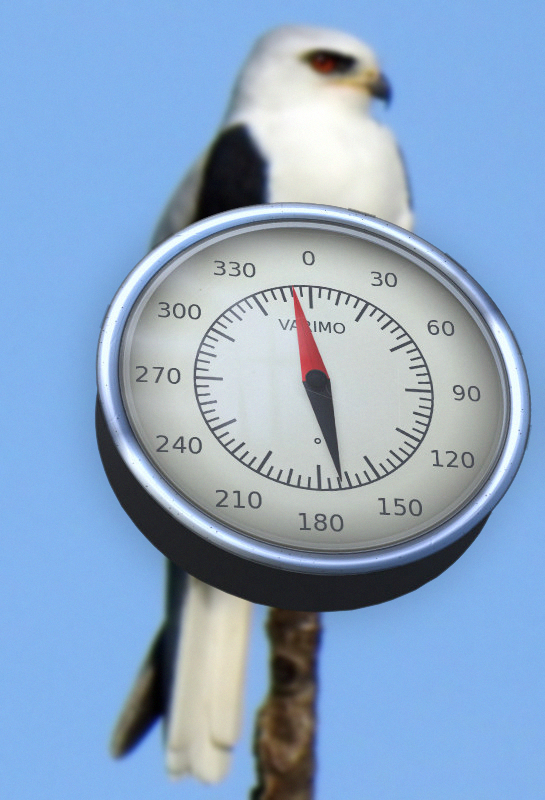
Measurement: 350 °
